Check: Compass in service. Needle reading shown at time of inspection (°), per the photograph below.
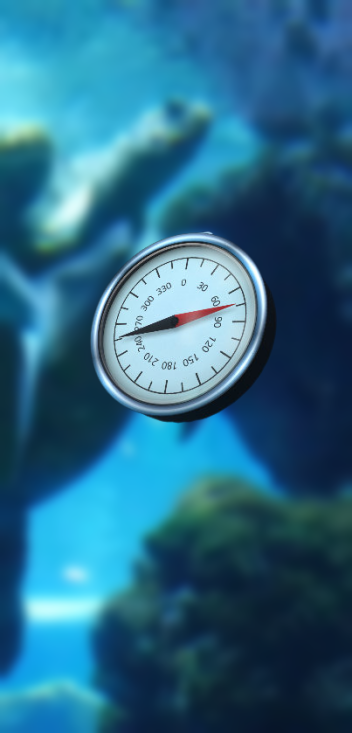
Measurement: 75 °
